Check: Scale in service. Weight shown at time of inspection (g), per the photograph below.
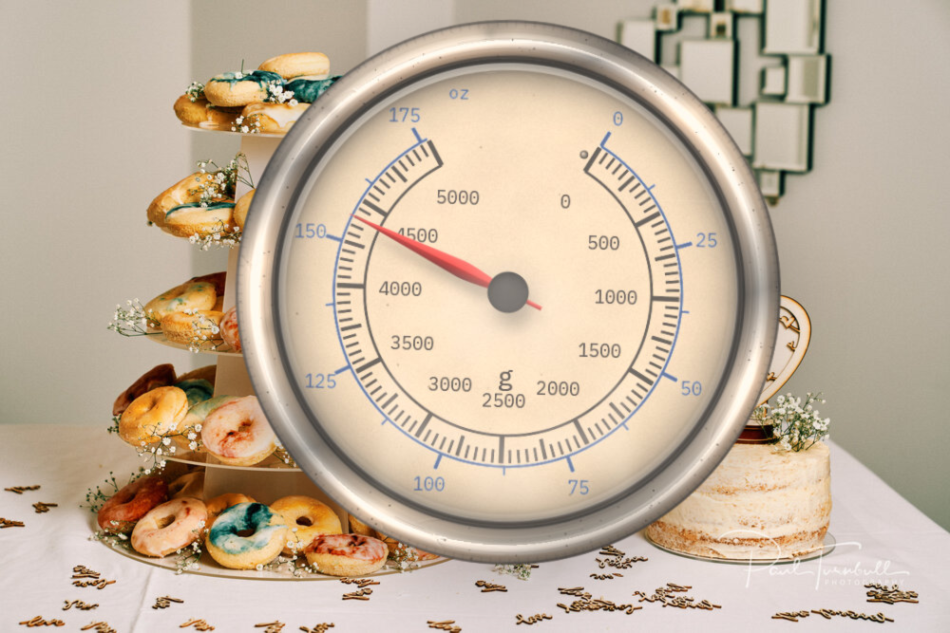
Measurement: 4400 g
